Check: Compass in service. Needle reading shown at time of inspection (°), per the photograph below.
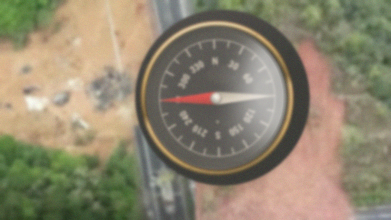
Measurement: 270 °
